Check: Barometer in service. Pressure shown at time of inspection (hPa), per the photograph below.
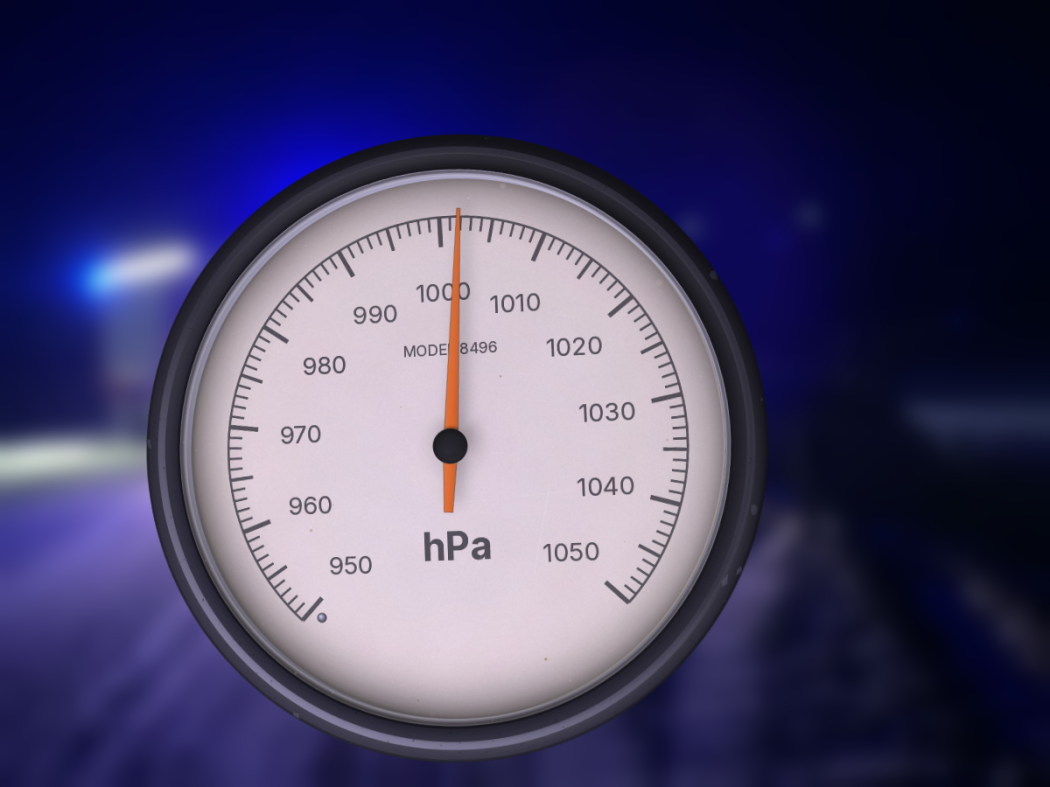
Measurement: 1002 hPa
